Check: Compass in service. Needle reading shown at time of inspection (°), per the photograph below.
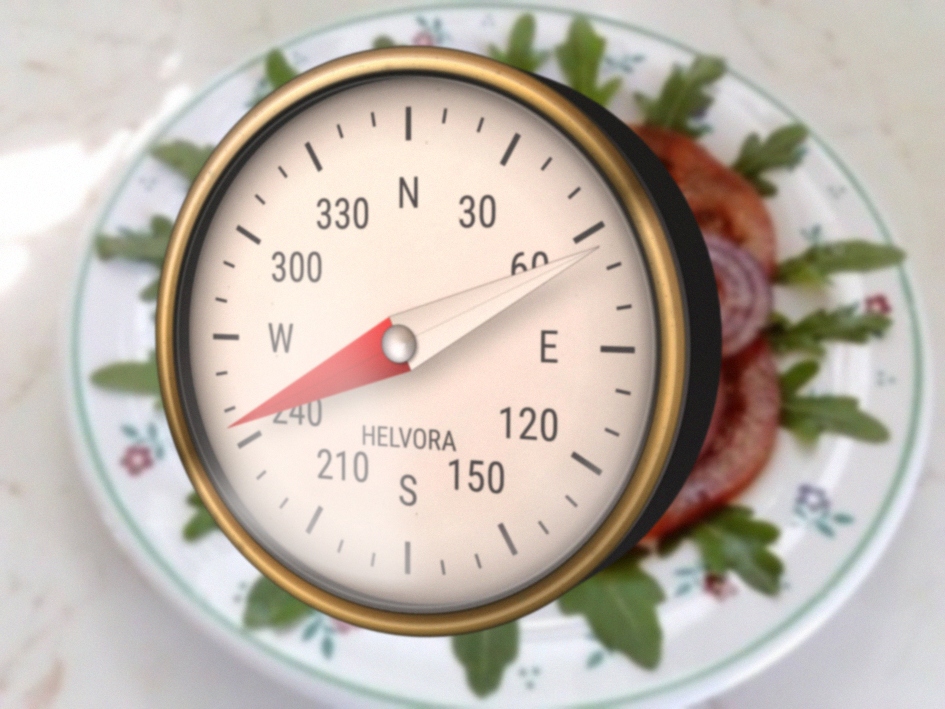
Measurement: 245 °
